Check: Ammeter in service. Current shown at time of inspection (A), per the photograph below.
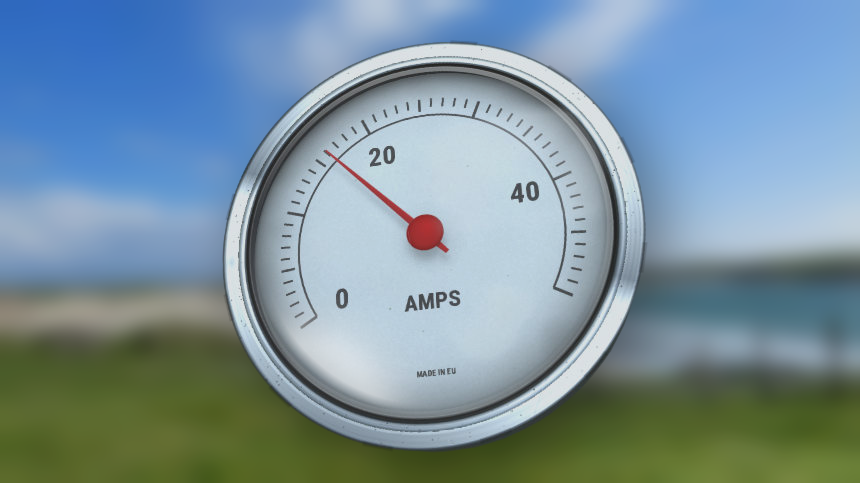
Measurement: 16 A
